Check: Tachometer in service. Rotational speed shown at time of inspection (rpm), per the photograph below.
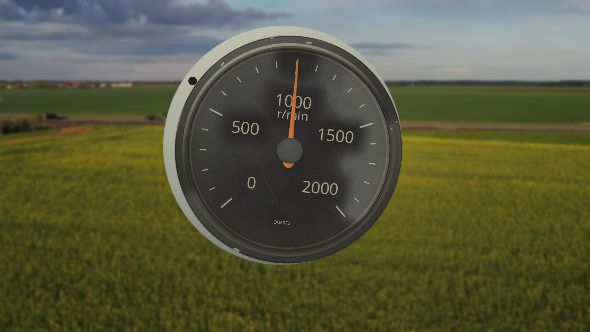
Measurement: 1000 rpm
